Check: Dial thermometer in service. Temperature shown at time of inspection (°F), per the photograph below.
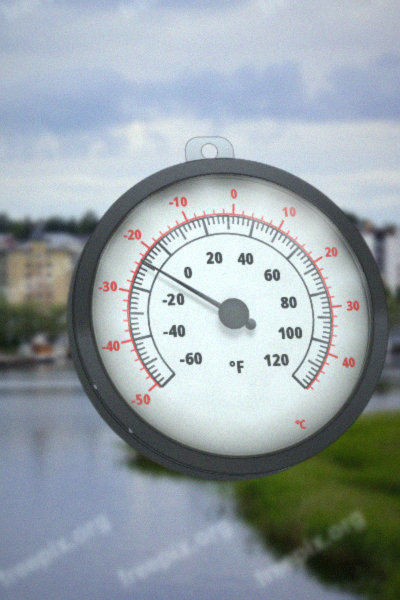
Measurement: -10 °F
